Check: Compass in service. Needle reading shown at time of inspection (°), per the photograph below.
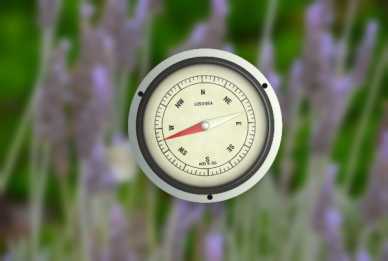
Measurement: 255 °
